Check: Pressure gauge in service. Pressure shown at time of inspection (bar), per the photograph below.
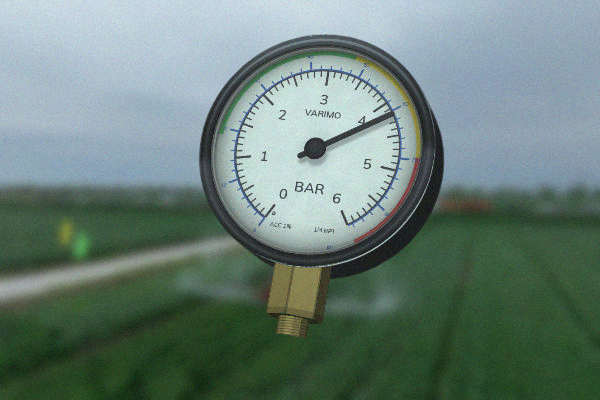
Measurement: 4.2 bar
